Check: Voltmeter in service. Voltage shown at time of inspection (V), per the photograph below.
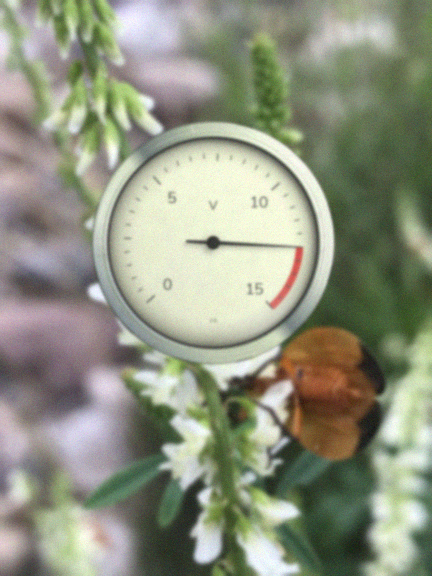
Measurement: 12.5 V
